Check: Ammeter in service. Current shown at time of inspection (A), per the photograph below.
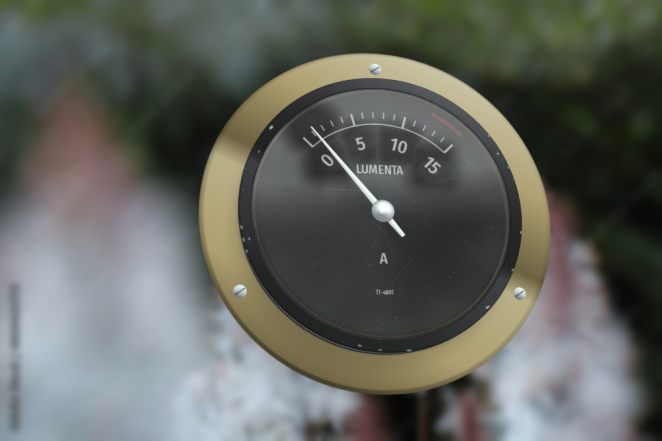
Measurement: 1 A
